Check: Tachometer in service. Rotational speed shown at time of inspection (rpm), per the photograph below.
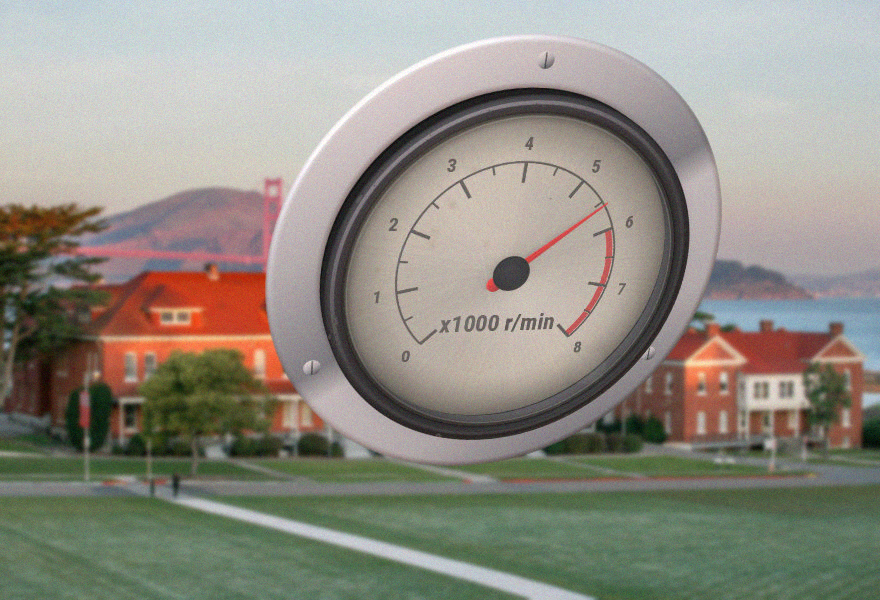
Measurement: 5500 rpm
